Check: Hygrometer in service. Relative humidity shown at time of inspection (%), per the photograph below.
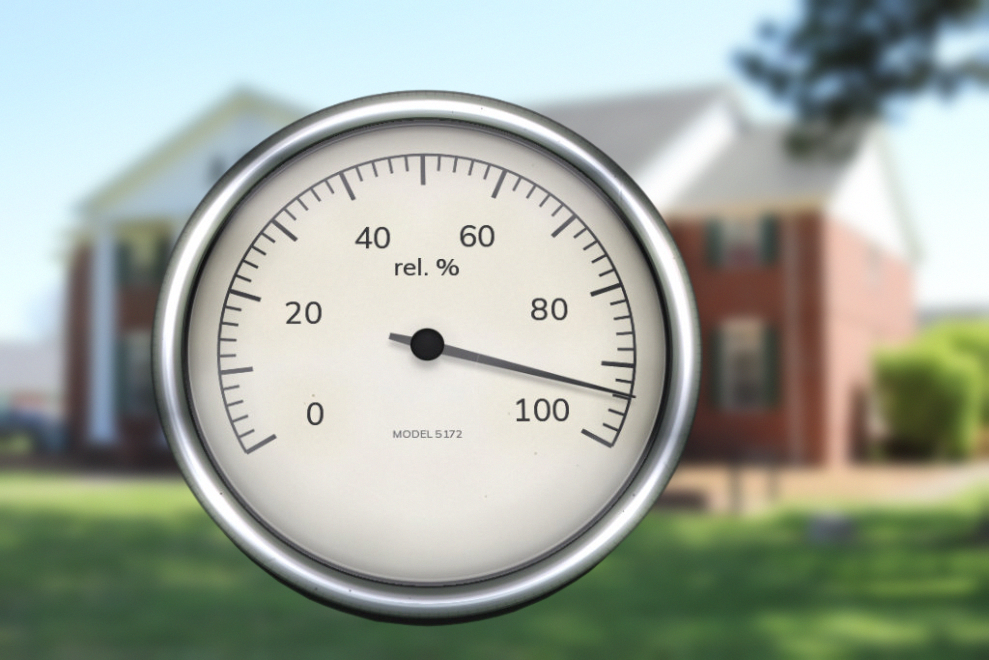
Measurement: 94 %
